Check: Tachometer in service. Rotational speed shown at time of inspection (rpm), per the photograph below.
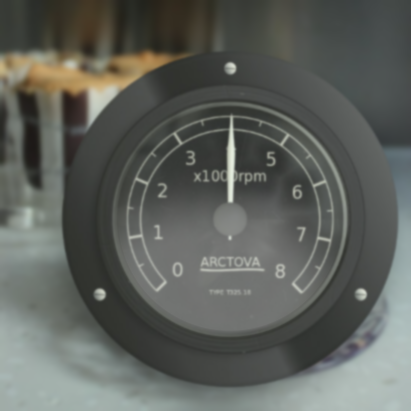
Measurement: 4000 rpm
